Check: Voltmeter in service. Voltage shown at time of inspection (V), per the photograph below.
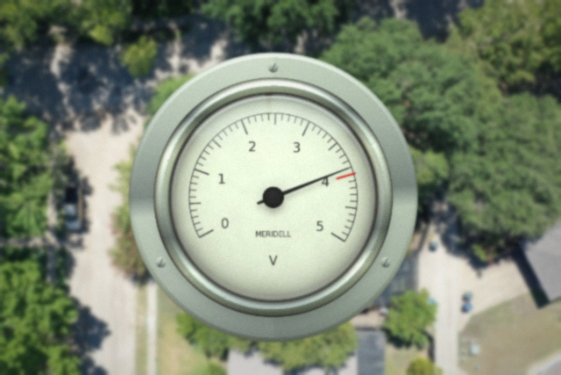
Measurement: 3.9 V
